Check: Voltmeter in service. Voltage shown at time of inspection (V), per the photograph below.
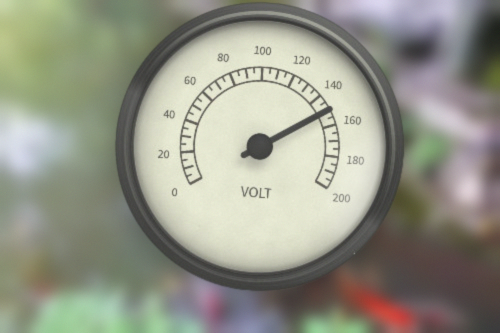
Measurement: 150 V
